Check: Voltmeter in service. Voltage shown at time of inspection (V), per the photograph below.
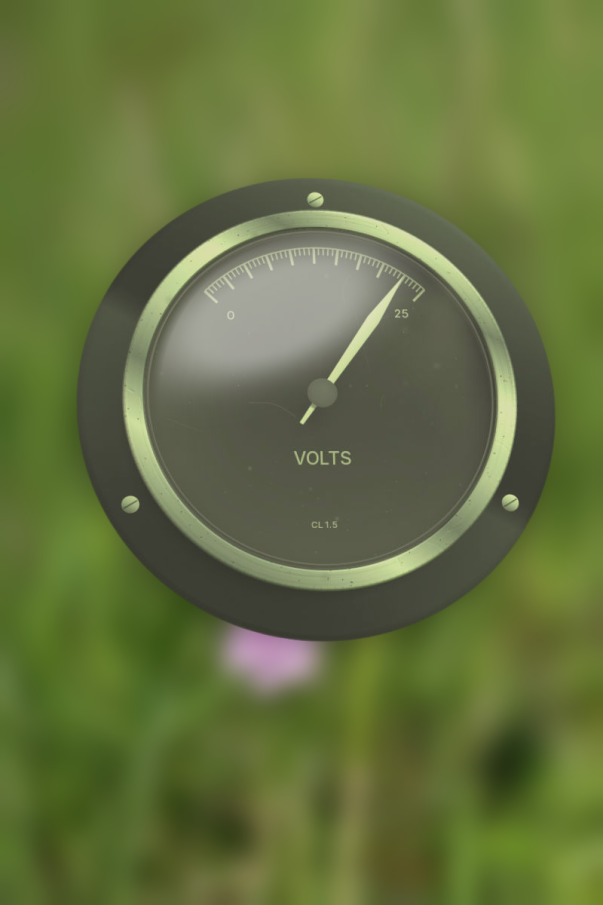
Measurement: 22.5 V
